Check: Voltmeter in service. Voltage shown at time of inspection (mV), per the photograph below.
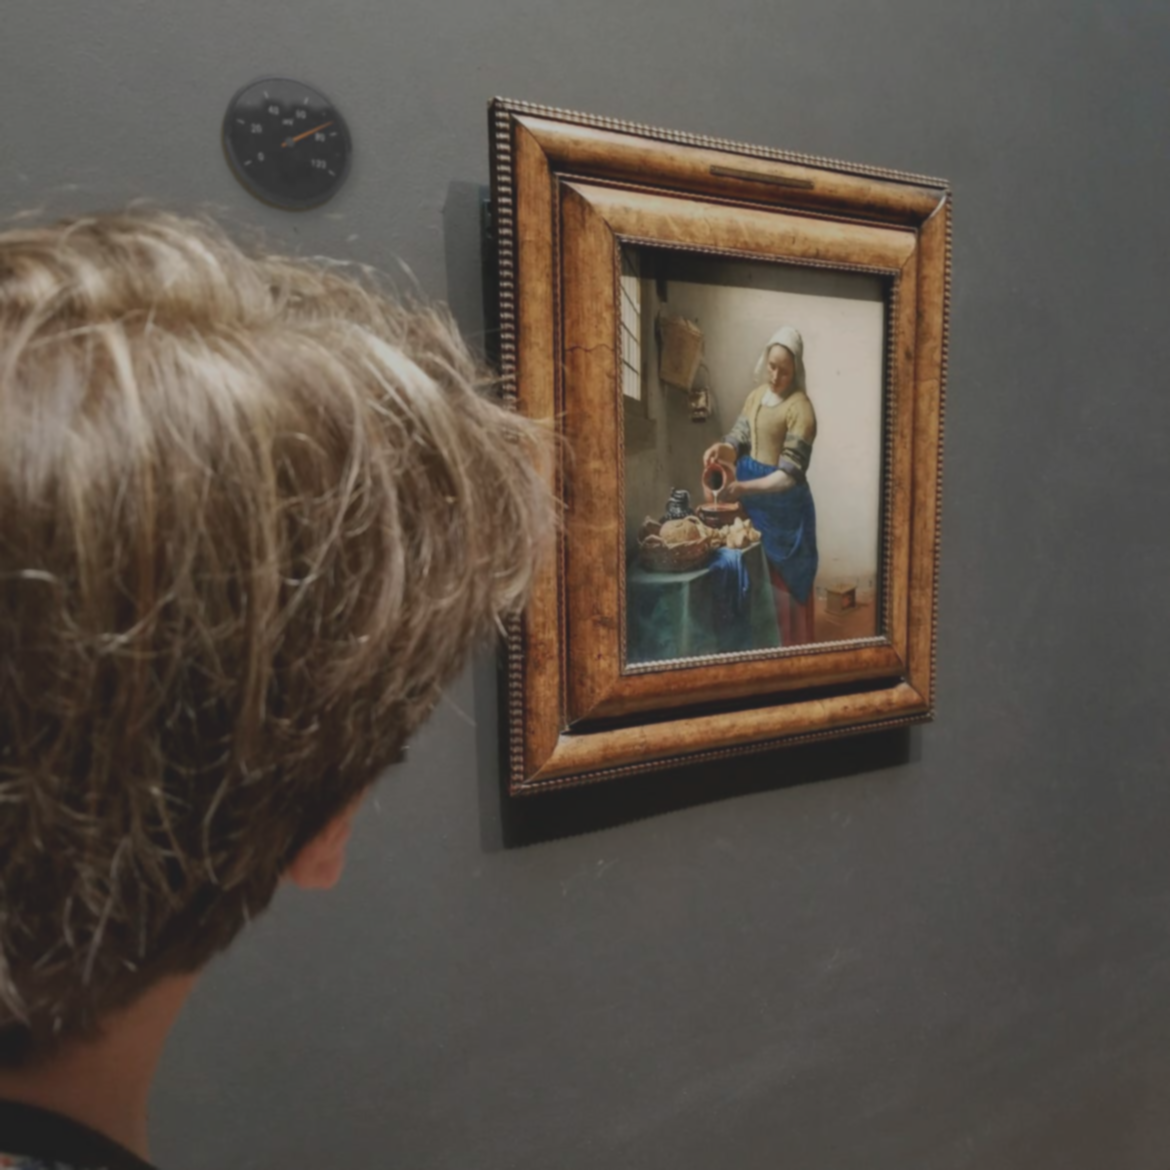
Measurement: 75 mV
